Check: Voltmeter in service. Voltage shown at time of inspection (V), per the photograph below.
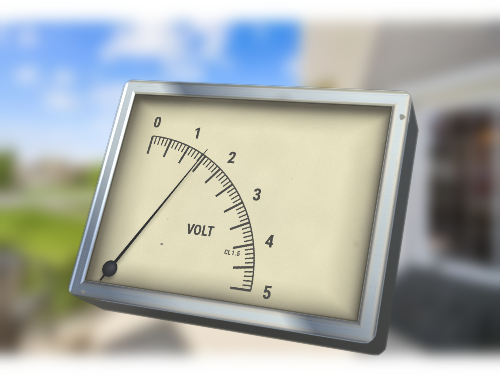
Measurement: 1.5 V
